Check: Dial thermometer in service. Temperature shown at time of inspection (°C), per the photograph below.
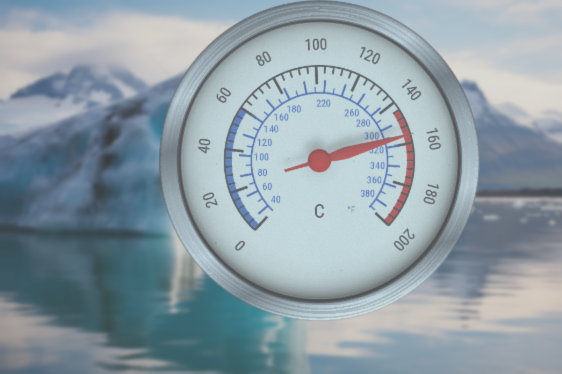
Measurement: 156 °C
